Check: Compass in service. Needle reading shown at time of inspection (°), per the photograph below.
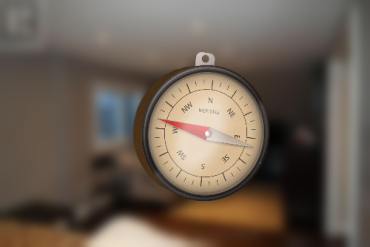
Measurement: 280 °
